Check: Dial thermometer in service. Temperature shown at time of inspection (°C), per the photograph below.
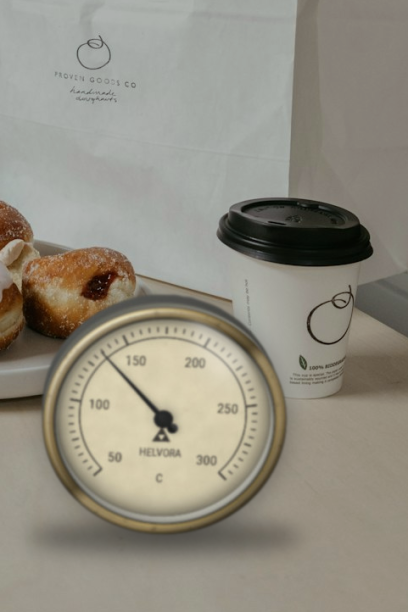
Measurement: 135 °C
